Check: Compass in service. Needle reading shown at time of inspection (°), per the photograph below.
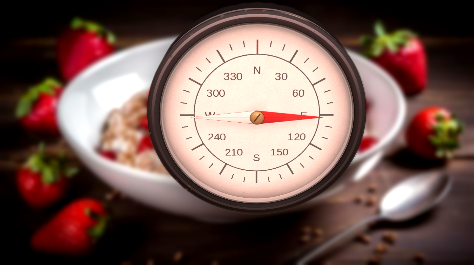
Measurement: 90 °
